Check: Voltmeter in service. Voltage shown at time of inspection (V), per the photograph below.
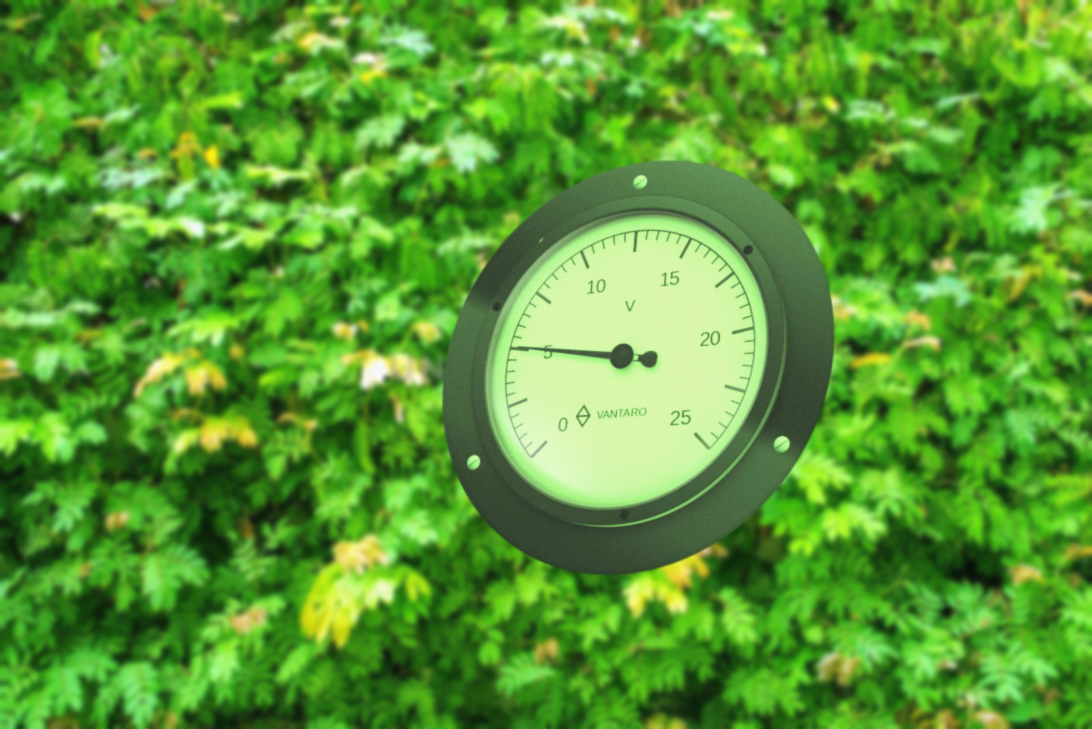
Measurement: 5 V
